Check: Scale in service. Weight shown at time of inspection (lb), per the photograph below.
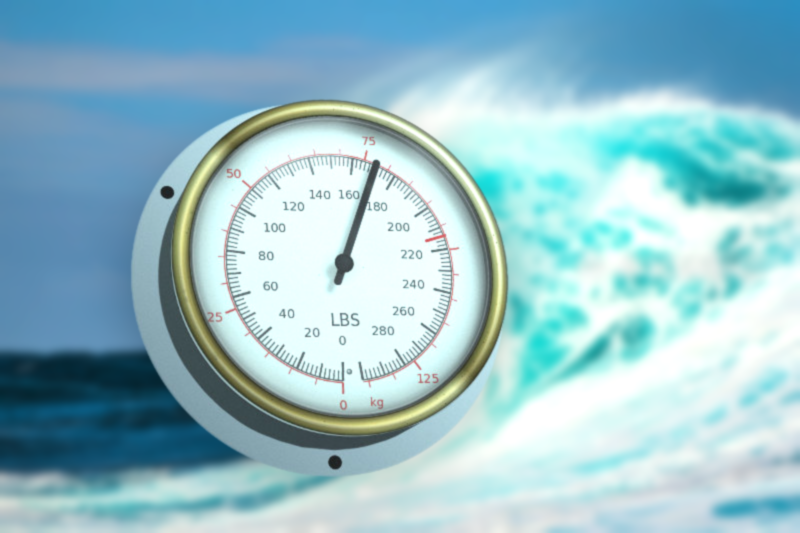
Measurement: 170 lb
